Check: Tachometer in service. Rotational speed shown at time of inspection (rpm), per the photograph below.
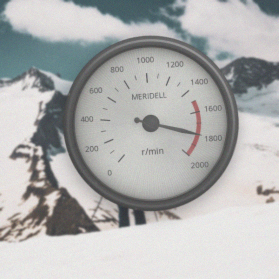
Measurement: 1800 rpm
